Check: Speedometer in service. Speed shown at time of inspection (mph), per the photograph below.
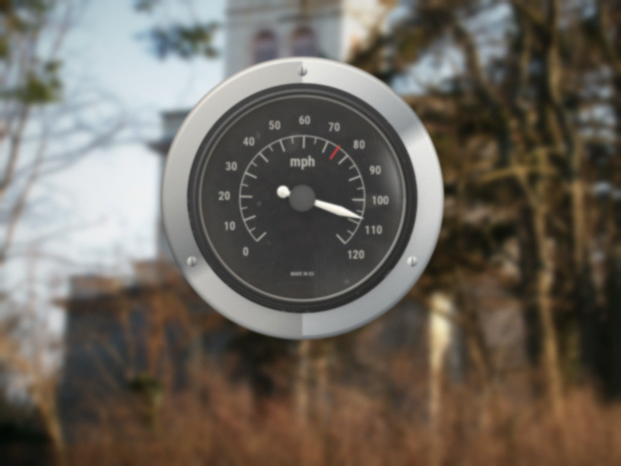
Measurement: 107.5 mph
